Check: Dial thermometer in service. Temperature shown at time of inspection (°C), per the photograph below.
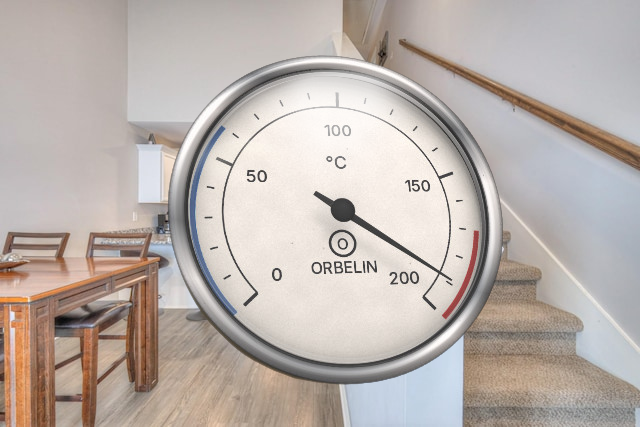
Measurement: 190 °C
